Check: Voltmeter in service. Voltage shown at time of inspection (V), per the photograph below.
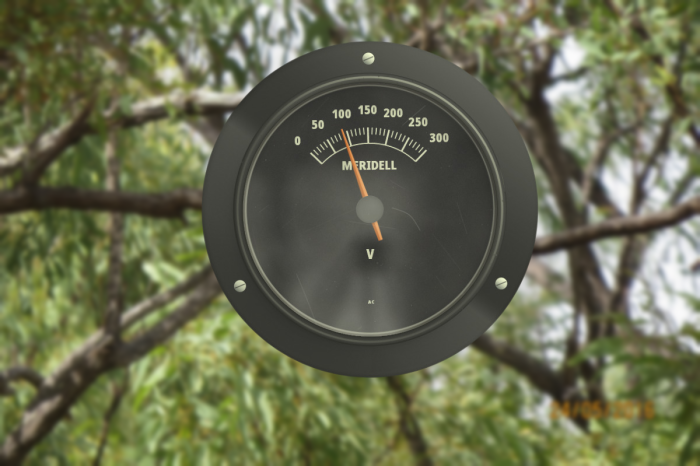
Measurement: 90 V
